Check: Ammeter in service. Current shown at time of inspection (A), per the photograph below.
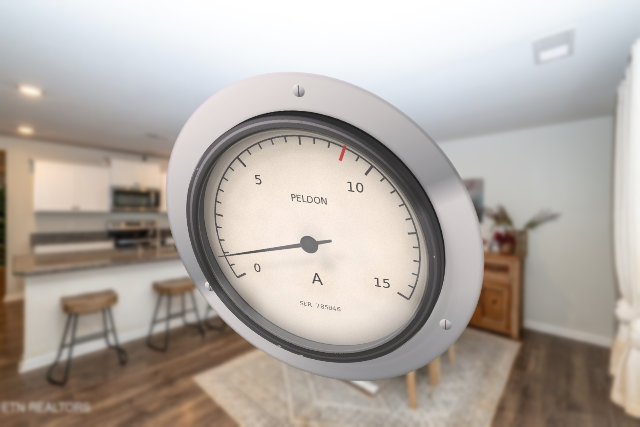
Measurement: 1 A
